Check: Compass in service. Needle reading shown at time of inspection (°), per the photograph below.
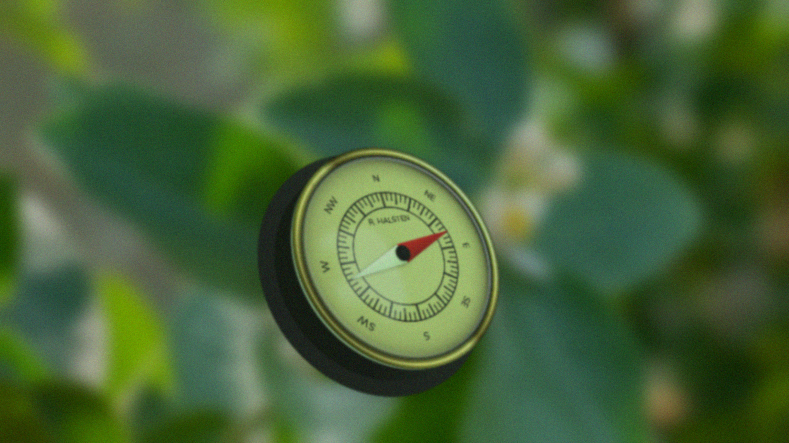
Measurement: 75 °
